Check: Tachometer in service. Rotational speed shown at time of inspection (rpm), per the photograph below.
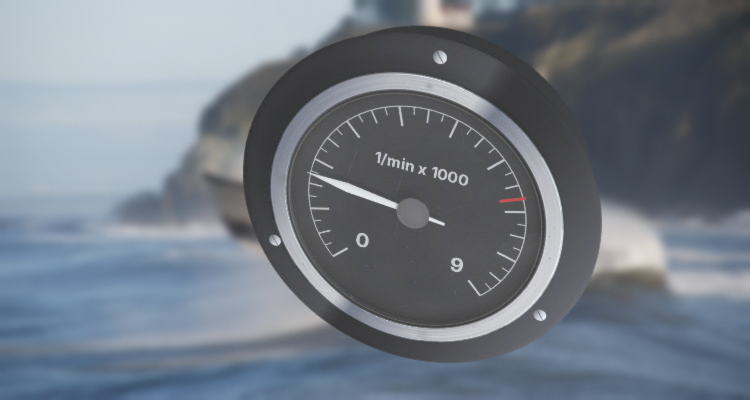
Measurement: 1750 rpm
